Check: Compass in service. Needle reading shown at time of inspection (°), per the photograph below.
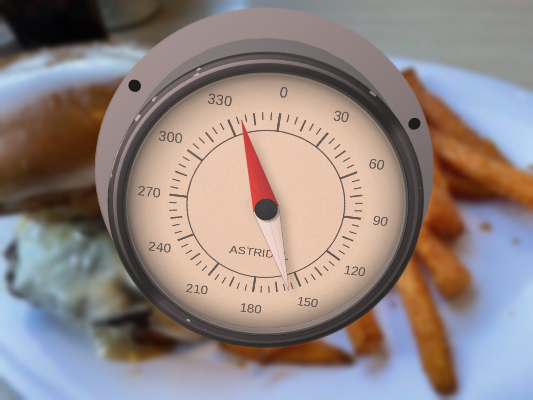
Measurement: 337.5 °
